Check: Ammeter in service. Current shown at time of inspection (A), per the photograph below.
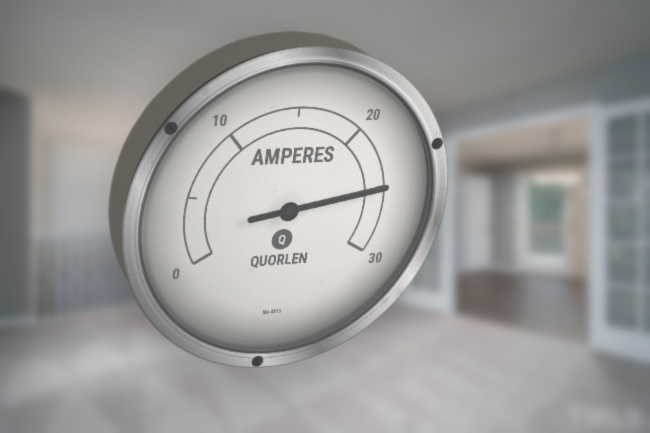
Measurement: 25 A
